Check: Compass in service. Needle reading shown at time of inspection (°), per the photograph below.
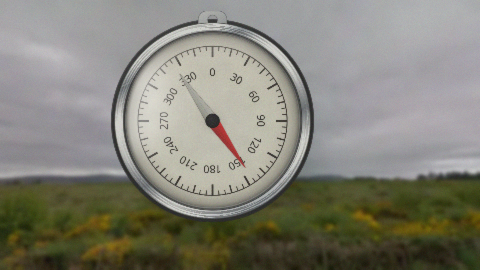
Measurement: 145 °
